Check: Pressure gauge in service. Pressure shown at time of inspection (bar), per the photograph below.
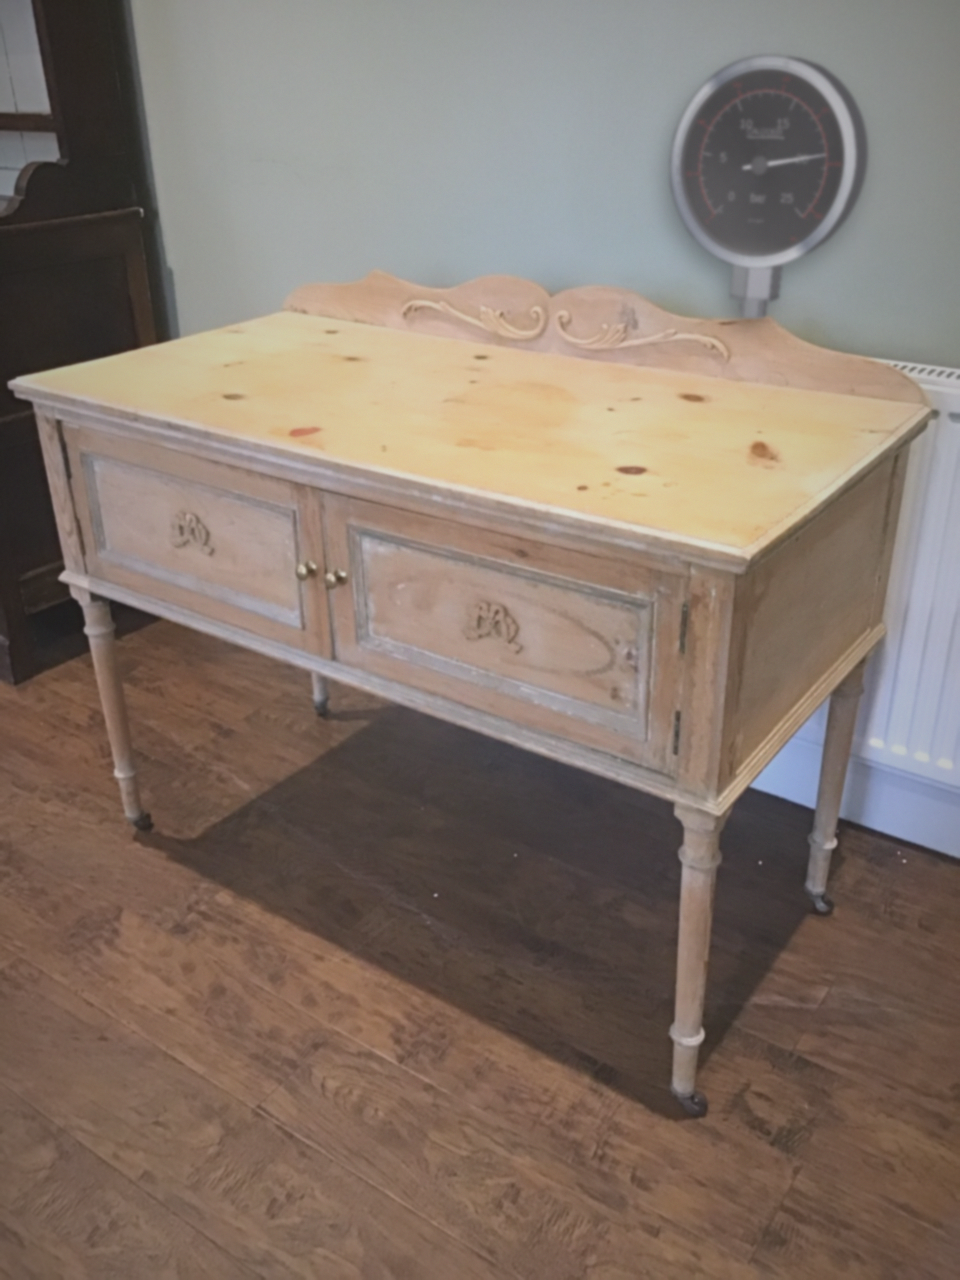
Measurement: 20 bar
